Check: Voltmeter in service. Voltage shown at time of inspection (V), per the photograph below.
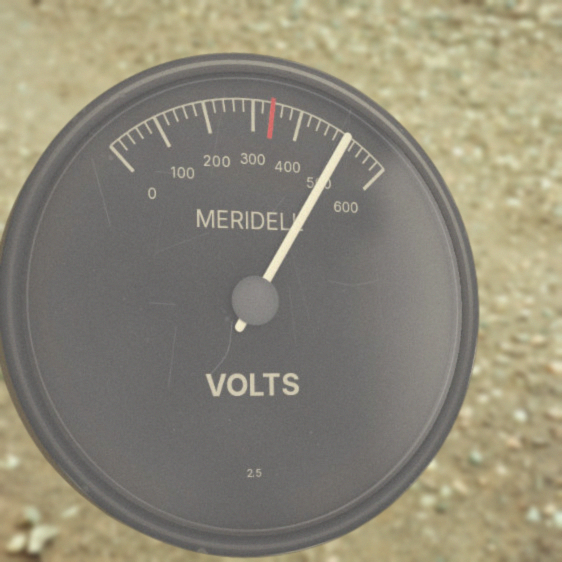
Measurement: 500 V
